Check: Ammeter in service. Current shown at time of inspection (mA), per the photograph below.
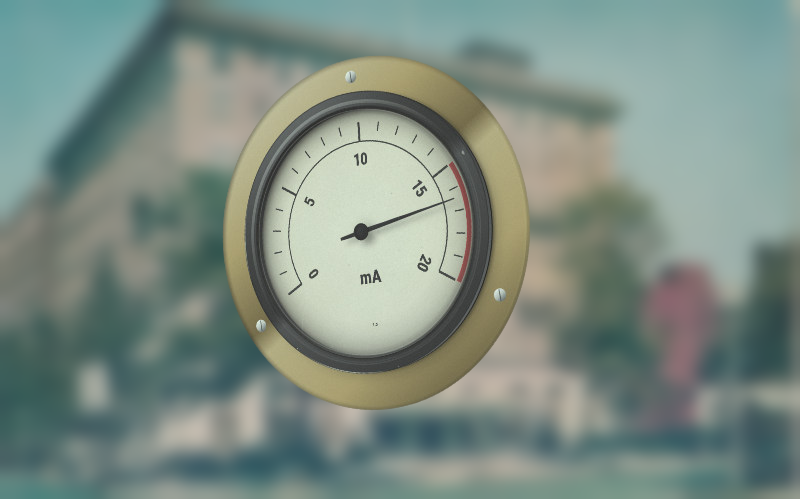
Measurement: 16.5 mA
